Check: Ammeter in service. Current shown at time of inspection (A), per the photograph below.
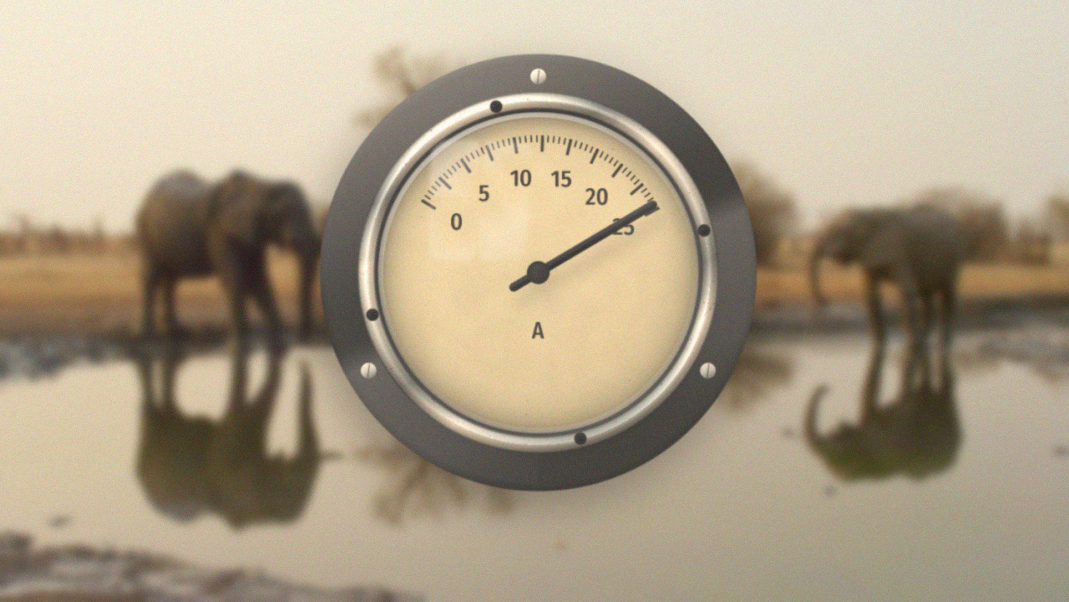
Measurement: 24.5 A
